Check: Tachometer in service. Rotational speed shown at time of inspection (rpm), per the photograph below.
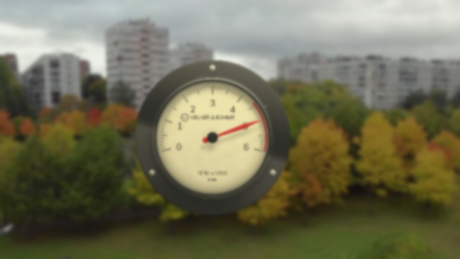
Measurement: 5000 rpm
